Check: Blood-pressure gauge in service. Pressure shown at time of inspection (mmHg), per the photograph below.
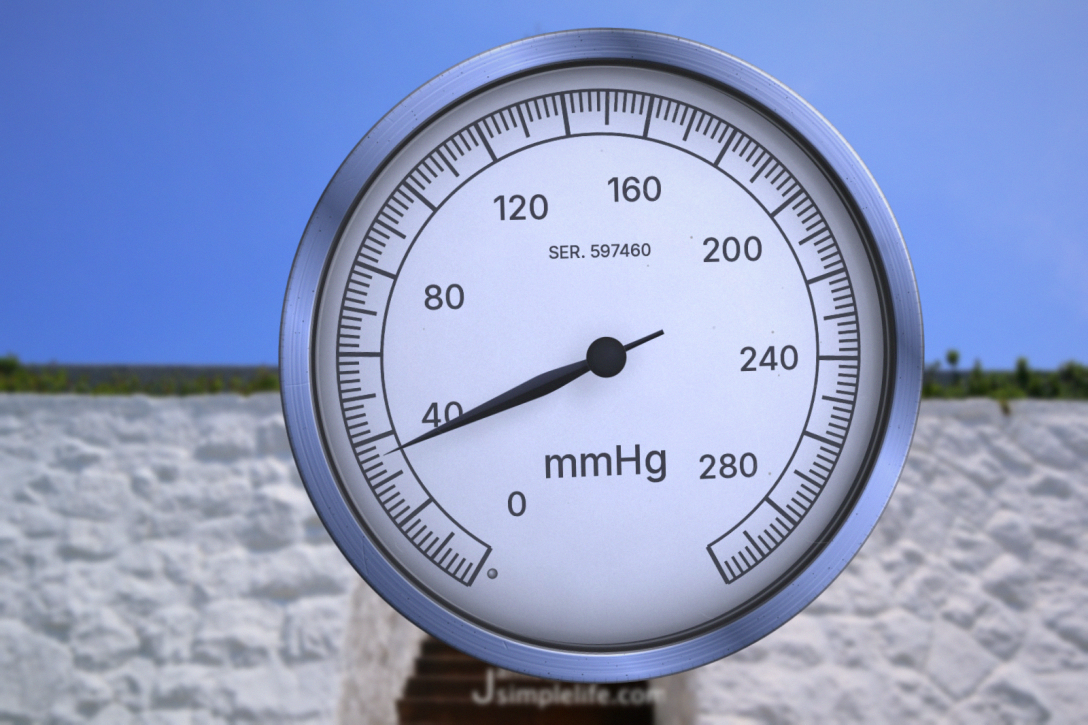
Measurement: 36 mmHg
